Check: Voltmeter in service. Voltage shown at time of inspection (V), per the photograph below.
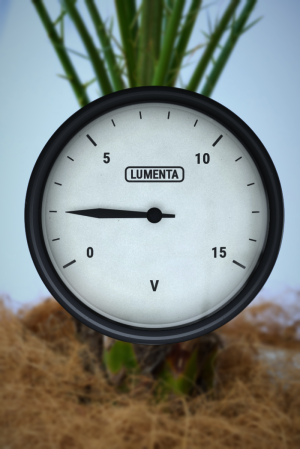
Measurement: 2 V
